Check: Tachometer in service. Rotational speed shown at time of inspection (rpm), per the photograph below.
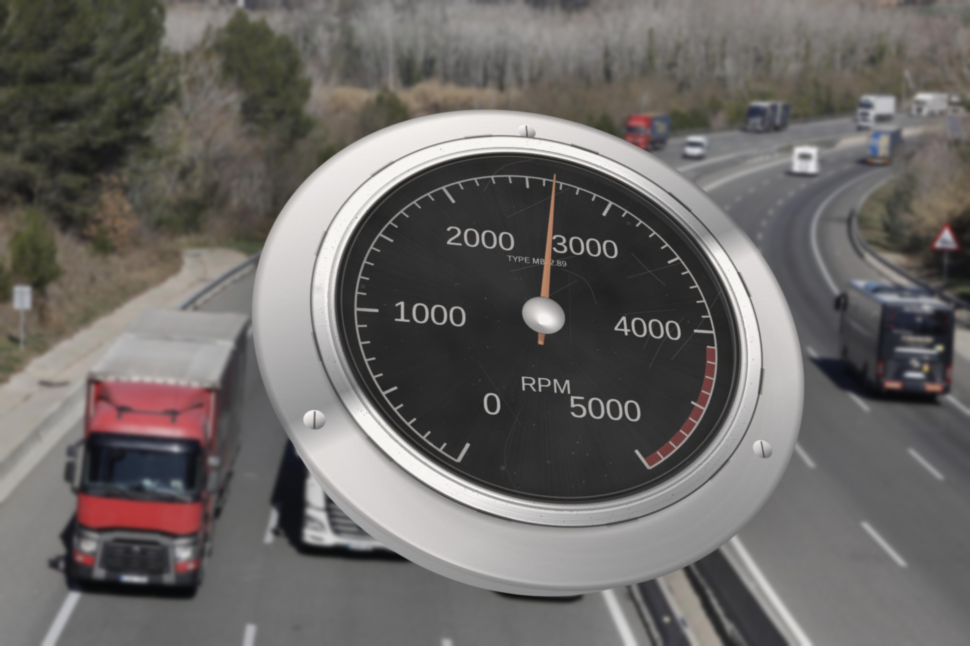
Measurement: 2650 rpm
